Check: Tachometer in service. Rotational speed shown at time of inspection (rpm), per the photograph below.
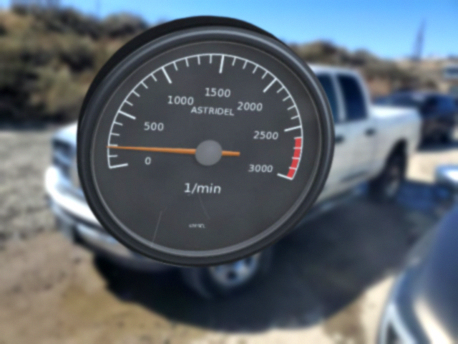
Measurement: 200 rpm
